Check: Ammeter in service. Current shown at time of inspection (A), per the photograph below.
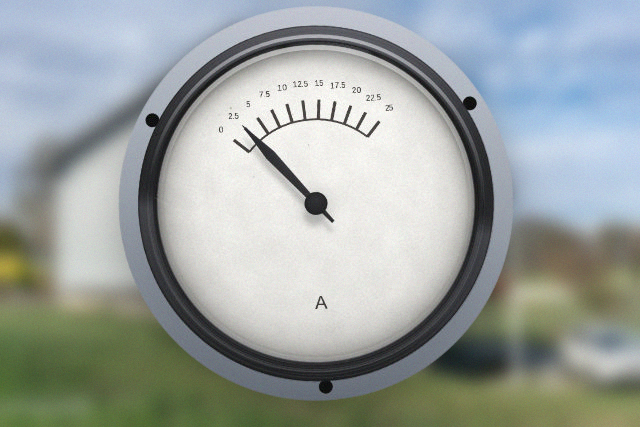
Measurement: 2.5 A
